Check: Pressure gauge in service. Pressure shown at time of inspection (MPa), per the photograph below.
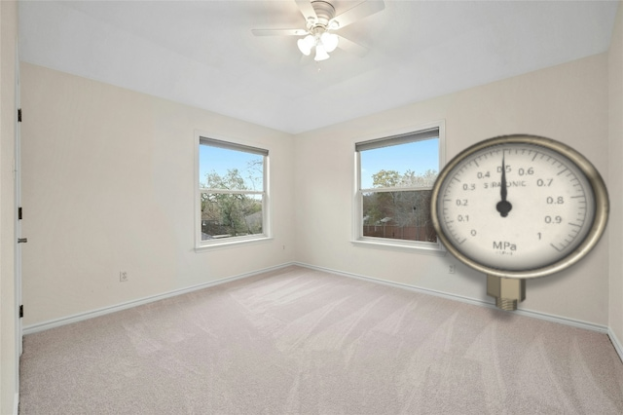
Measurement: 0.5 MPa
